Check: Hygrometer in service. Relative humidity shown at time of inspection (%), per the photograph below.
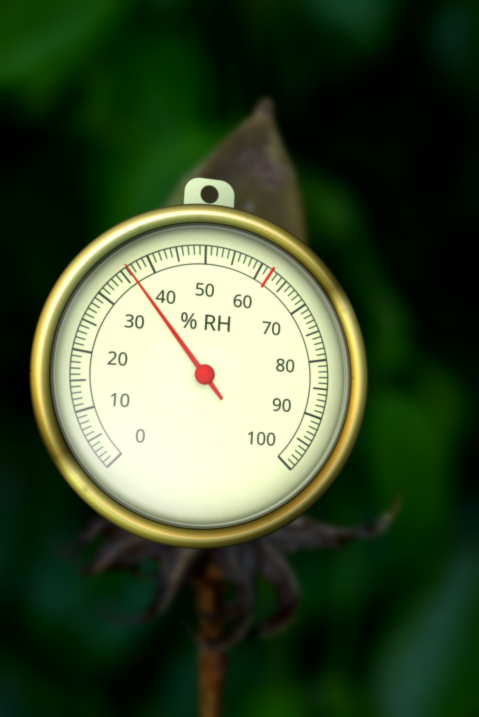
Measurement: 36 %
